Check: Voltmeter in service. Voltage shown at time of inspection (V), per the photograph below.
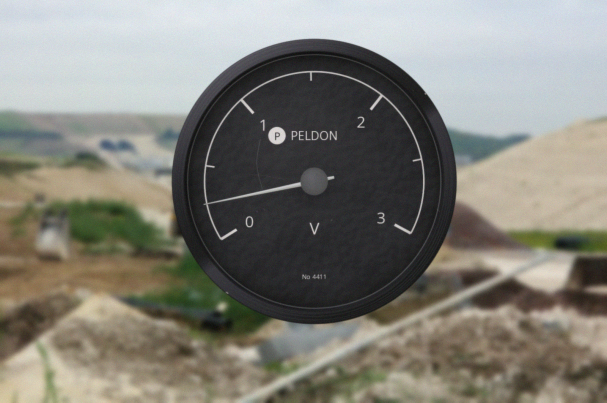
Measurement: 0.25 V
